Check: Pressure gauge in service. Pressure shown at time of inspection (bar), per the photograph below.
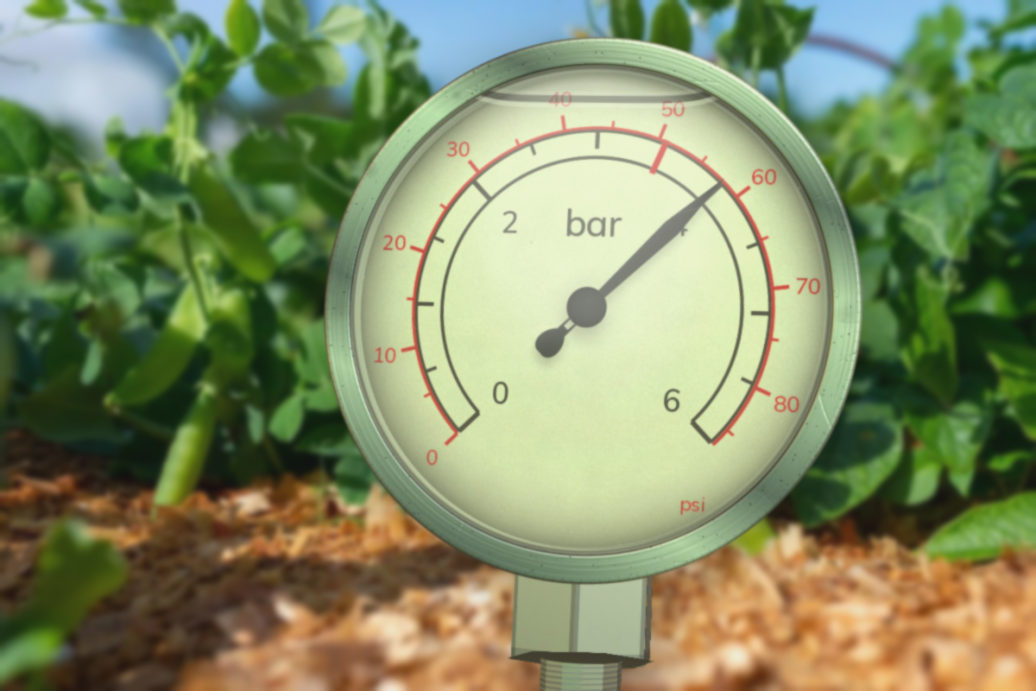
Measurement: 4 bar
